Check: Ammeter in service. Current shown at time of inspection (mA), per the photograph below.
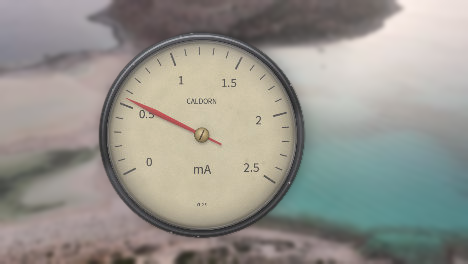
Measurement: 0.55 mA
